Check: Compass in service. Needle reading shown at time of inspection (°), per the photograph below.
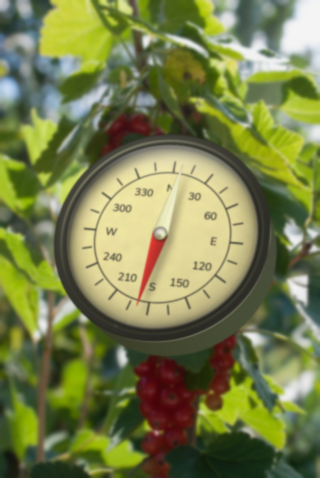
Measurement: 187.5 °
